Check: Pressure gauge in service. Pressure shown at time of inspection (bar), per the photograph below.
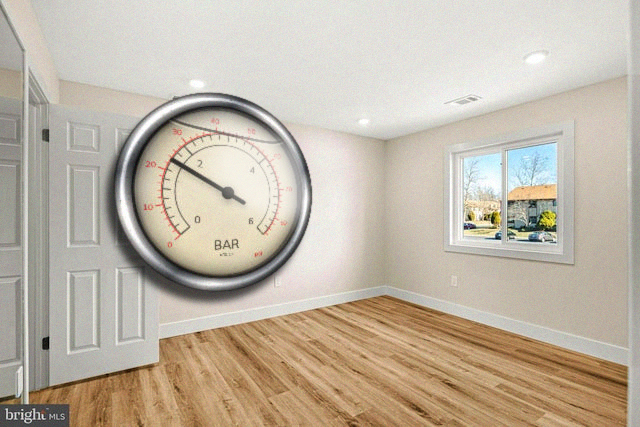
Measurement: 1.6 bar
